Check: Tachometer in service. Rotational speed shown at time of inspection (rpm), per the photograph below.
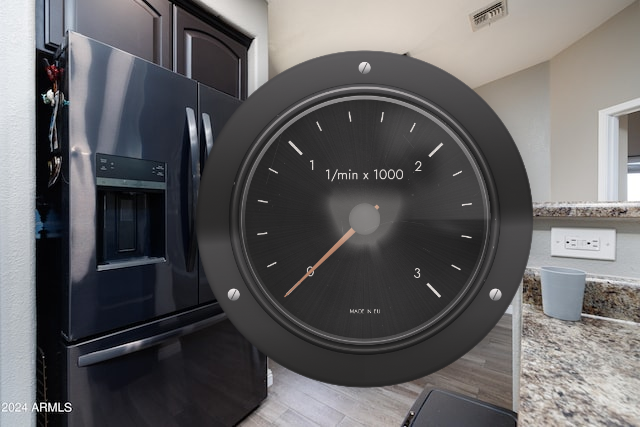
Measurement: 0 rpm
